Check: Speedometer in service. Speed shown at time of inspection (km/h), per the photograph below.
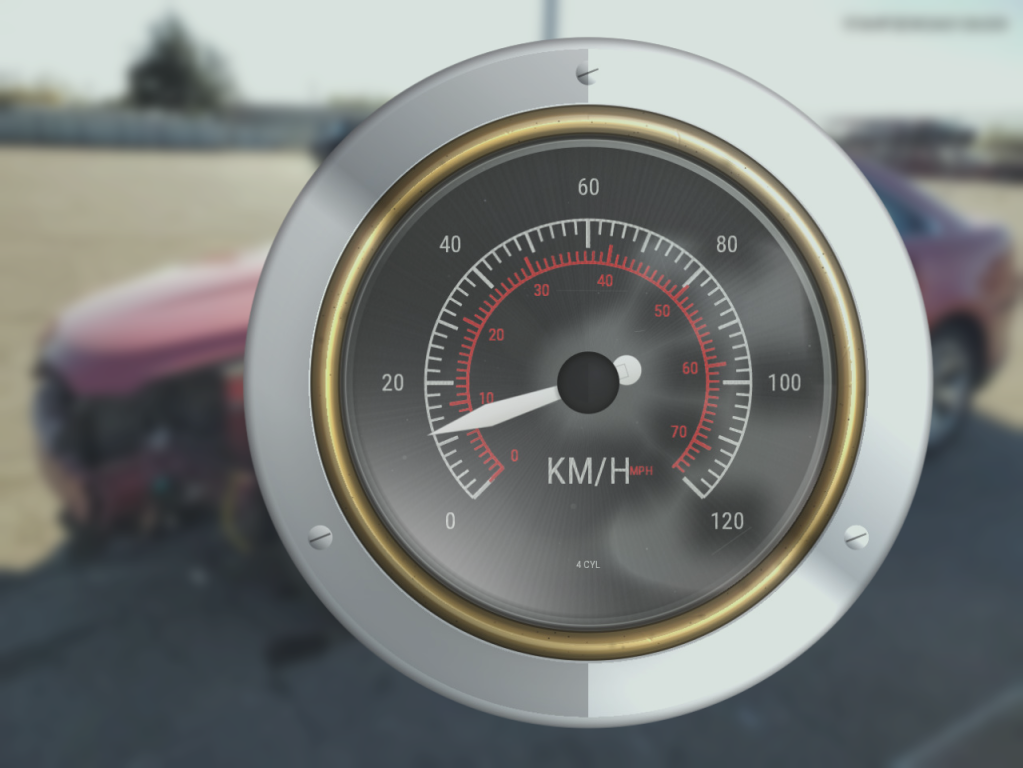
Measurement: 12 km/h
